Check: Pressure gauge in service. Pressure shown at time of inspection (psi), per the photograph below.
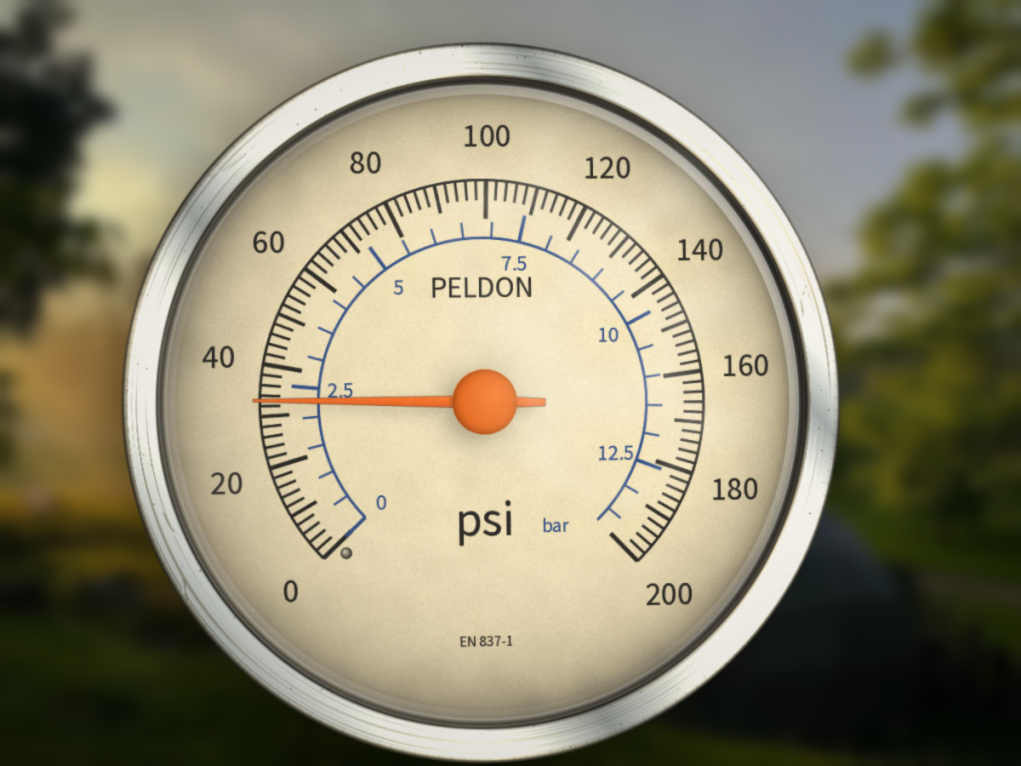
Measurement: 33 psi
